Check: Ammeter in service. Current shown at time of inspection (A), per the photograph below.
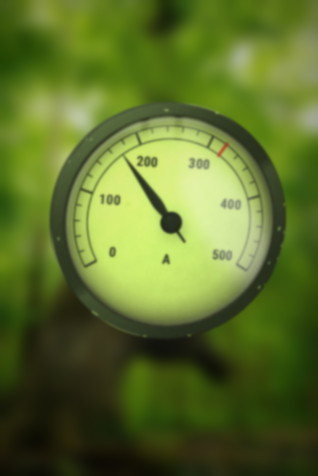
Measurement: 170 A
